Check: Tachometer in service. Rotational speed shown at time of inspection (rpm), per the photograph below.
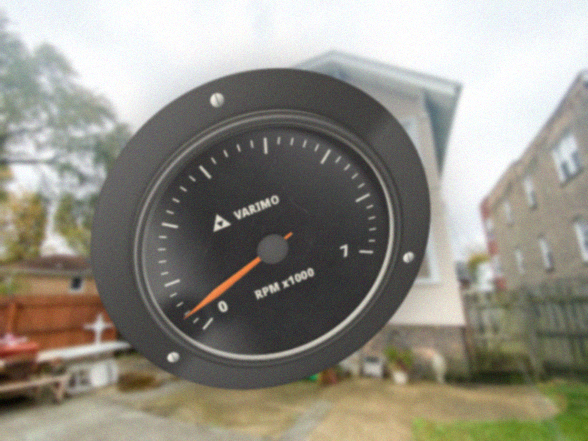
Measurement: 400 rpm
